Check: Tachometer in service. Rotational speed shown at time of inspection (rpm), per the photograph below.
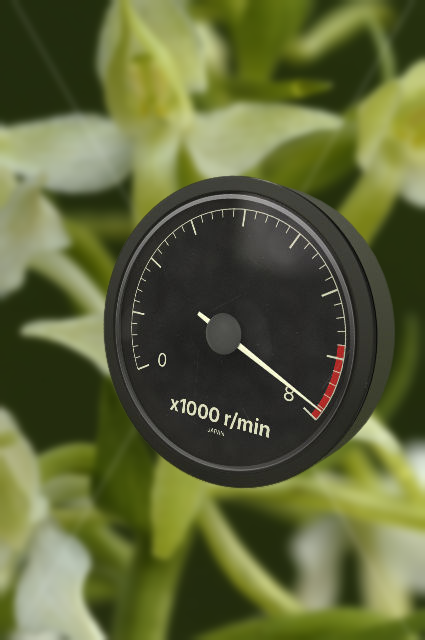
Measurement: 7800 rpm
